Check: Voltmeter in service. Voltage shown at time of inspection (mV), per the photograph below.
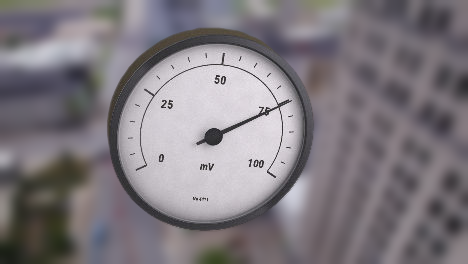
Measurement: 75 mV
